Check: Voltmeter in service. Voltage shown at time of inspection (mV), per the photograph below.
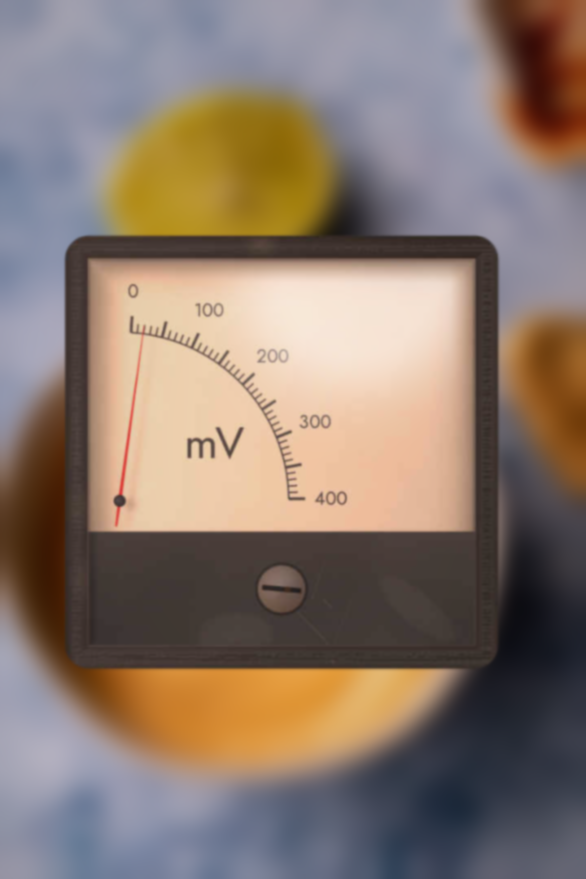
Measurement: 20 mV
